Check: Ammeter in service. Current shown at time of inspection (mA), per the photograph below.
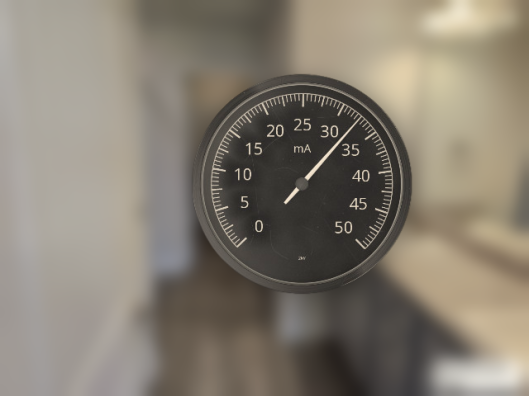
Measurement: 32.5 mA
